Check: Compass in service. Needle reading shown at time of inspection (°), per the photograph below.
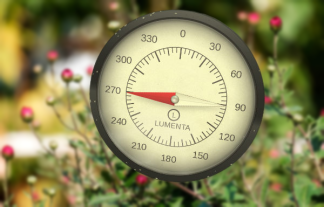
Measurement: 270 °
